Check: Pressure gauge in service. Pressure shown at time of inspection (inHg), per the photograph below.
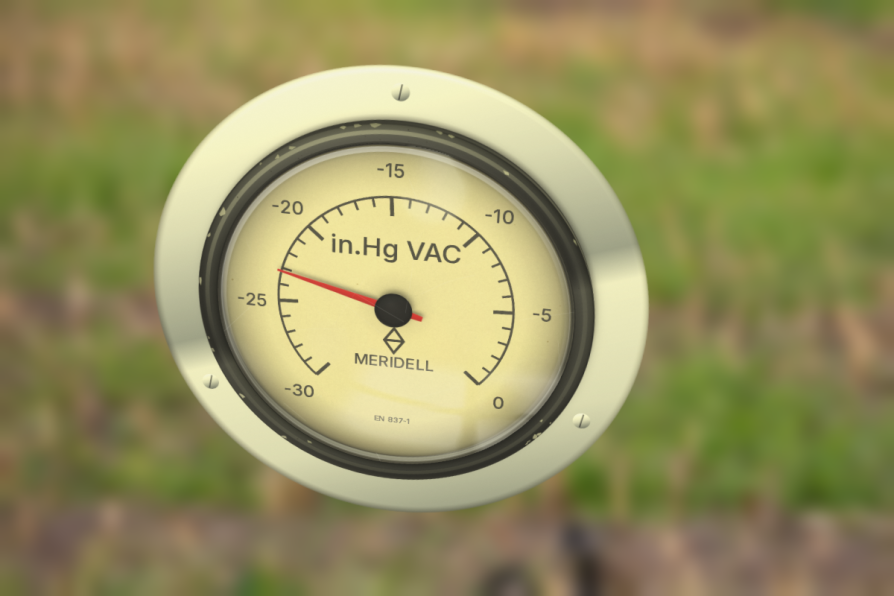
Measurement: -23 inHg
